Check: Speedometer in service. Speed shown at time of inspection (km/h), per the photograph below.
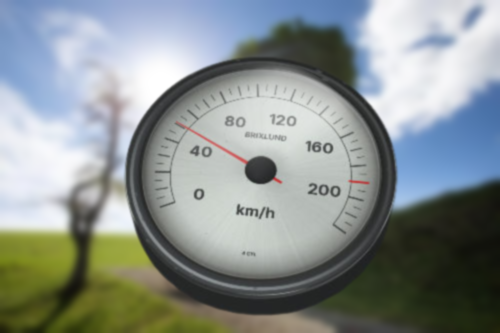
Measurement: 50 km/h
